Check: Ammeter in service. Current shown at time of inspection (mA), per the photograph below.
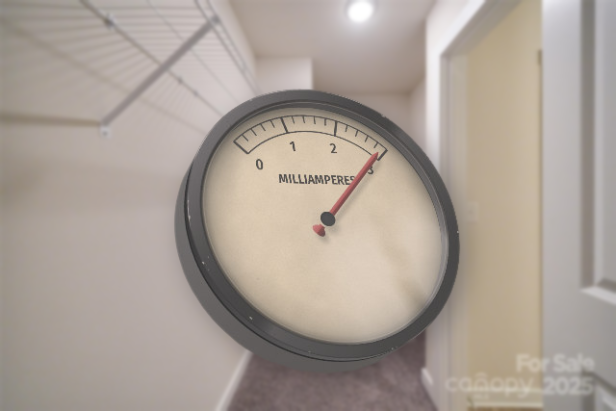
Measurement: 2.9 mA
